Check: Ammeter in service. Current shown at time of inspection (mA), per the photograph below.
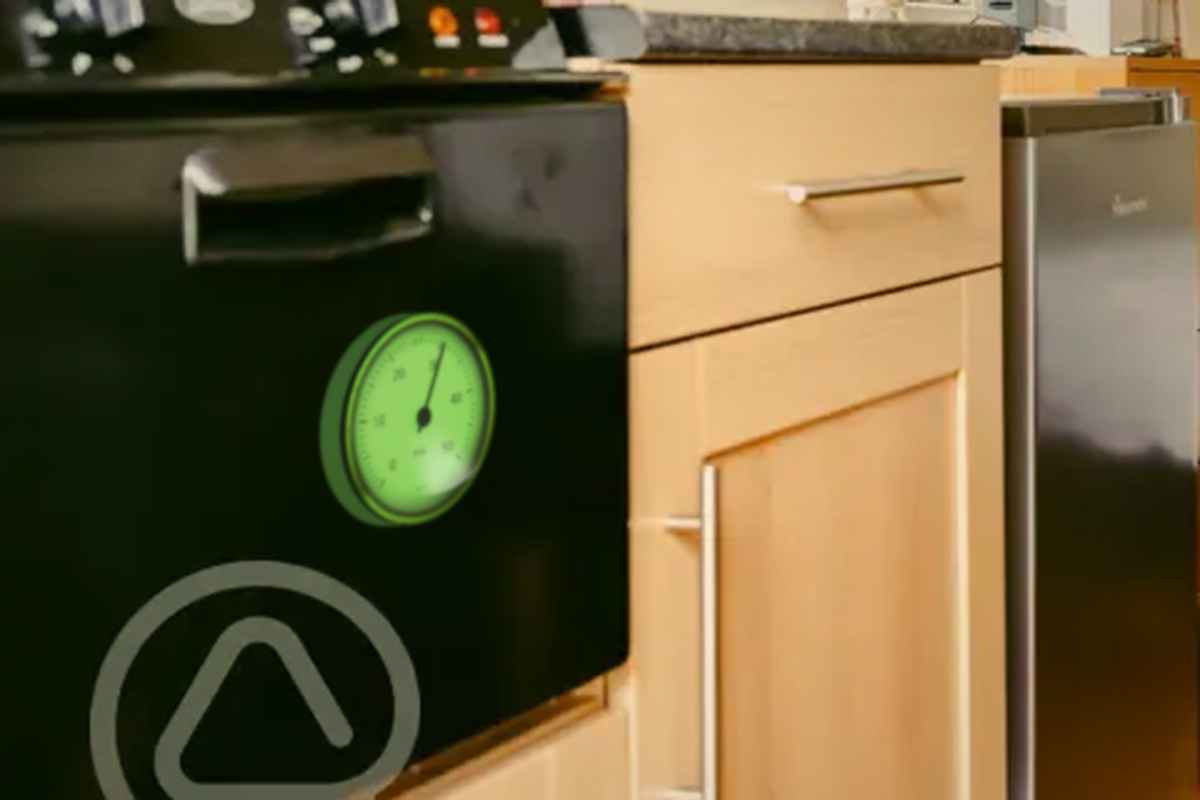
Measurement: 30 mA
